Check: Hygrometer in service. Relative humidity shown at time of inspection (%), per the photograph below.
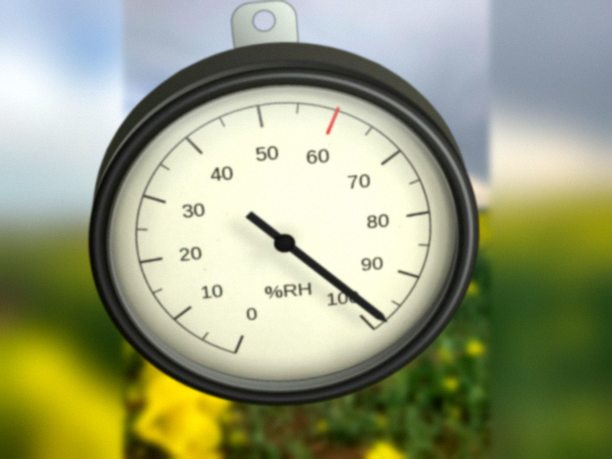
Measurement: 97.5 %
